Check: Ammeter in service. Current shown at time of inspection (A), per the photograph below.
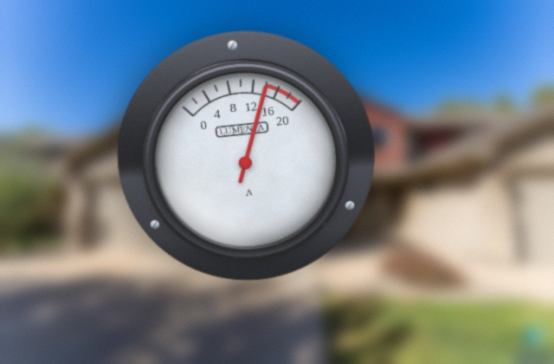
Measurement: 14 A
